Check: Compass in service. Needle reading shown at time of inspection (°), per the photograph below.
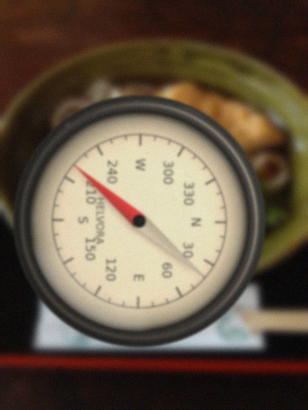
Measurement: 220 °
